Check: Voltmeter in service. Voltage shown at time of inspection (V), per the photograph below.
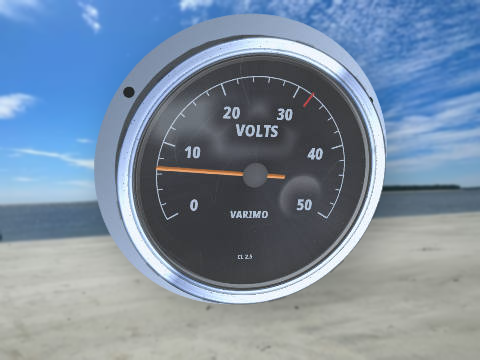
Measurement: 7 V
